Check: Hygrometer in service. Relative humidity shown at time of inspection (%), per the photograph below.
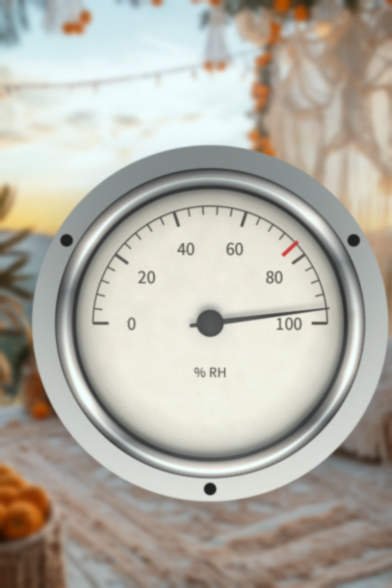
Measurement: 96 %
